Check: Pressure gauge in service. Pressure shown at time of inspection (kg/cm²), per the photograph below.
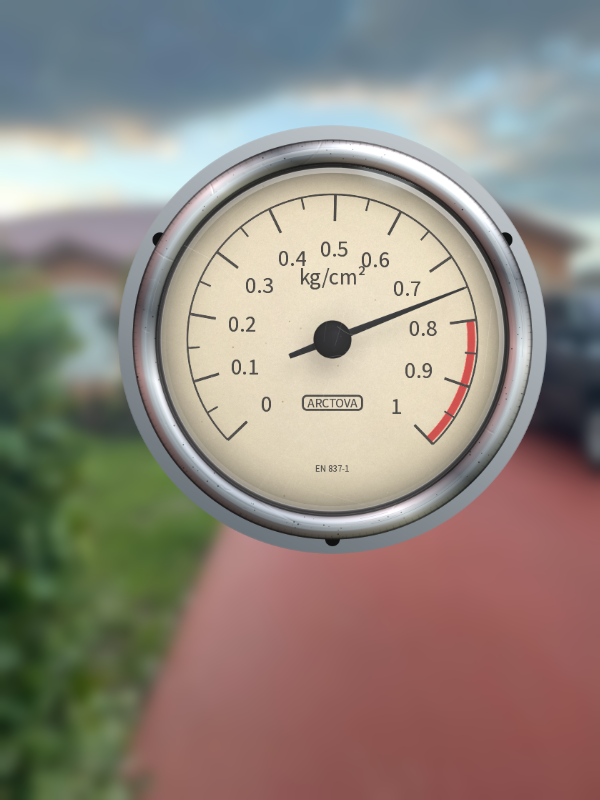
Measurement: 0.75 kg/cm²
